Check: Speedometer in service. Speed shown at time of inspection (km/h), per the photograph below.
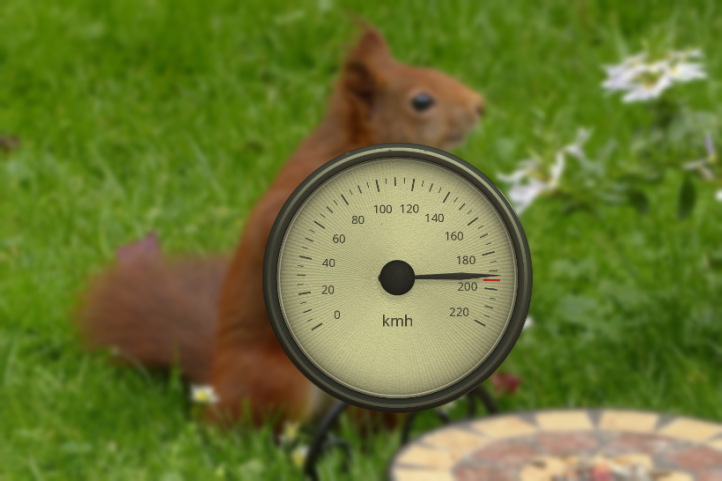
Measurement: 192.5 km/h
